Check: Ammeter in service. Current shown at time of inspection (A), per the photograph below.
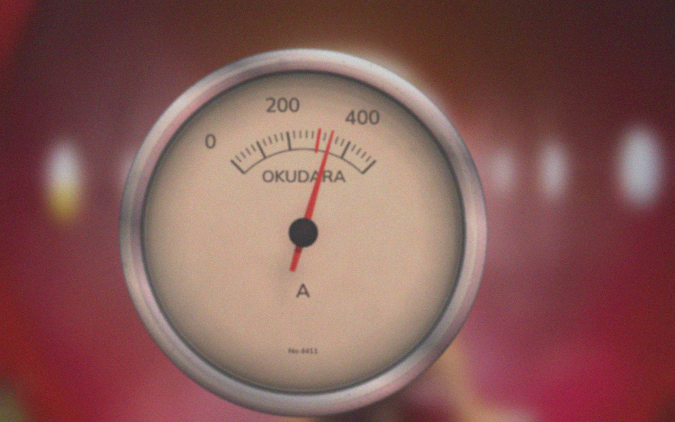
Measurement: 340 A
